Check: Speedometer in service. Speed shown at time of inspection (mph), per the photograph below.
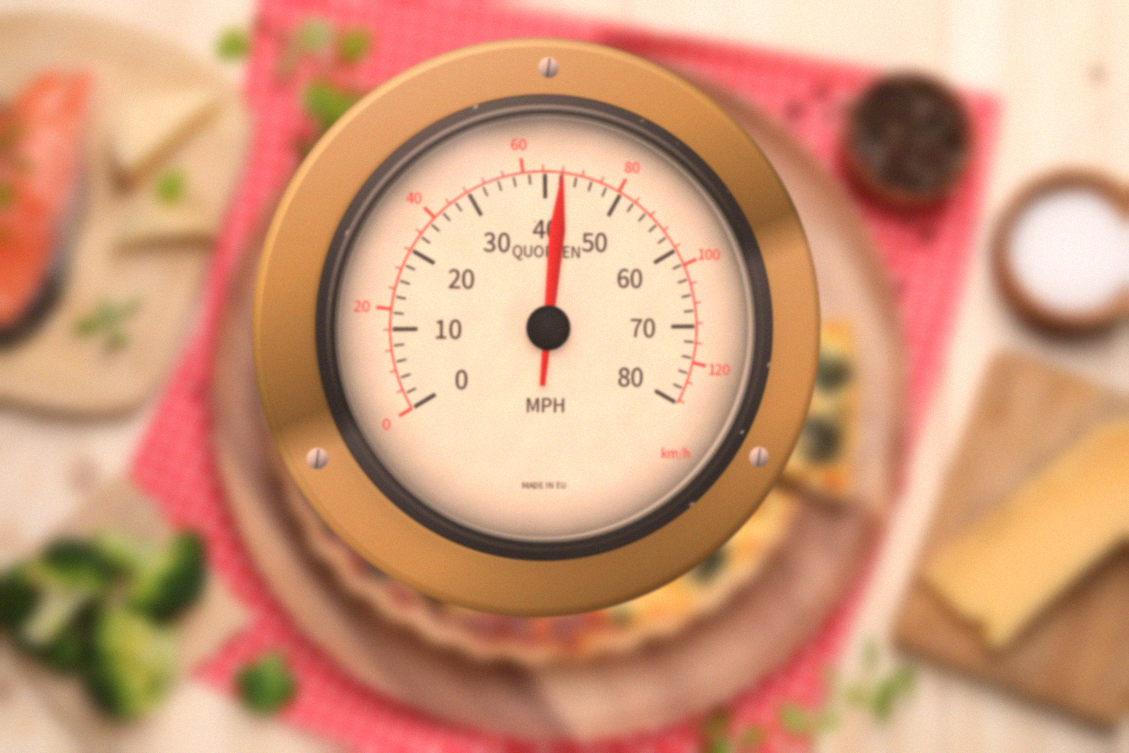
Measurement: 42 mph
